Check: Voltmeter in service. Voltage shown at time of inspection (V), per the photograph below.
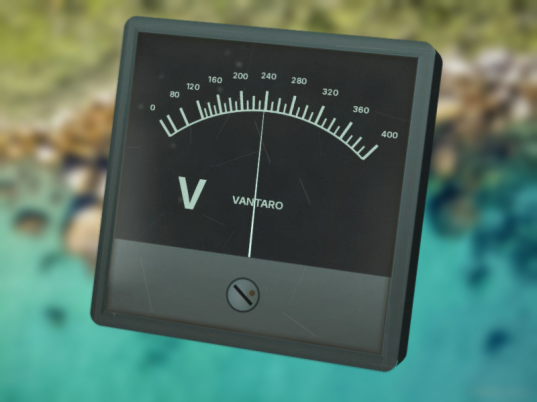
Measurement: 240 V
